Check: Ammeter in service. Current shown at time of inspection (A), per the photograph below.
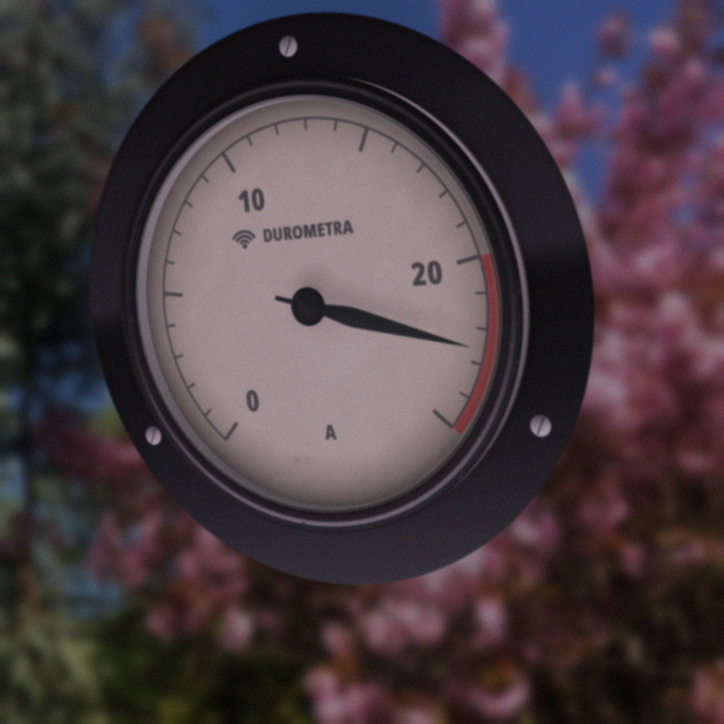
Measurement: 22.5 A
